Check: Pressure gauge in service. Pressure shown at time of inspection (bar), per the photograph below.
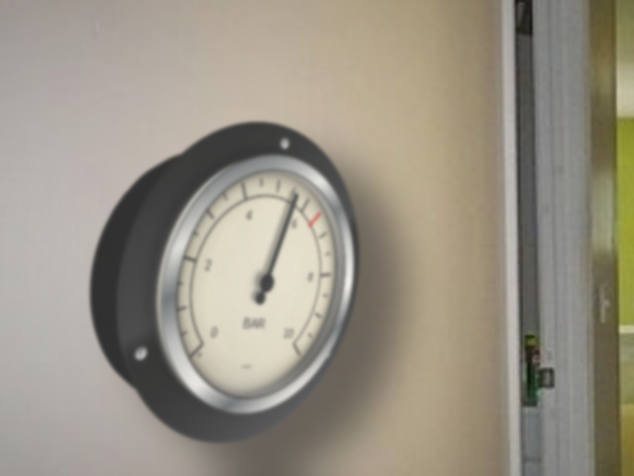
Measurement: 5.5 bar
